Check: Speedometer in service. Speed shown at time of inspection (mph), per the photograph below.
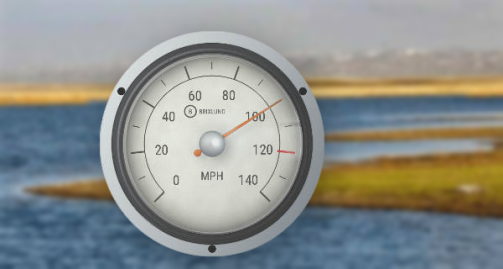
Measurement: 100 mph
